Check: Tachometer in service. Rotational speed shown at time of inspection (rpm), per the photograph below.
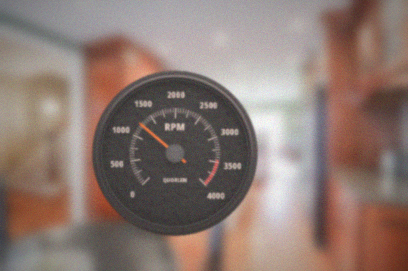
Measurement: 1250 rpm
